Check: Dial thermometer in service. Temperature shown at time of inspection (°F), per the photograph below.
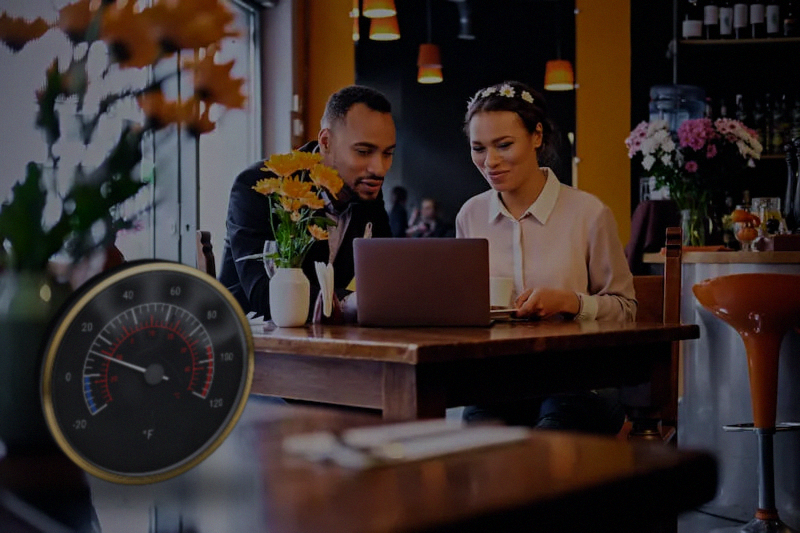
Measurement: 12 °F
